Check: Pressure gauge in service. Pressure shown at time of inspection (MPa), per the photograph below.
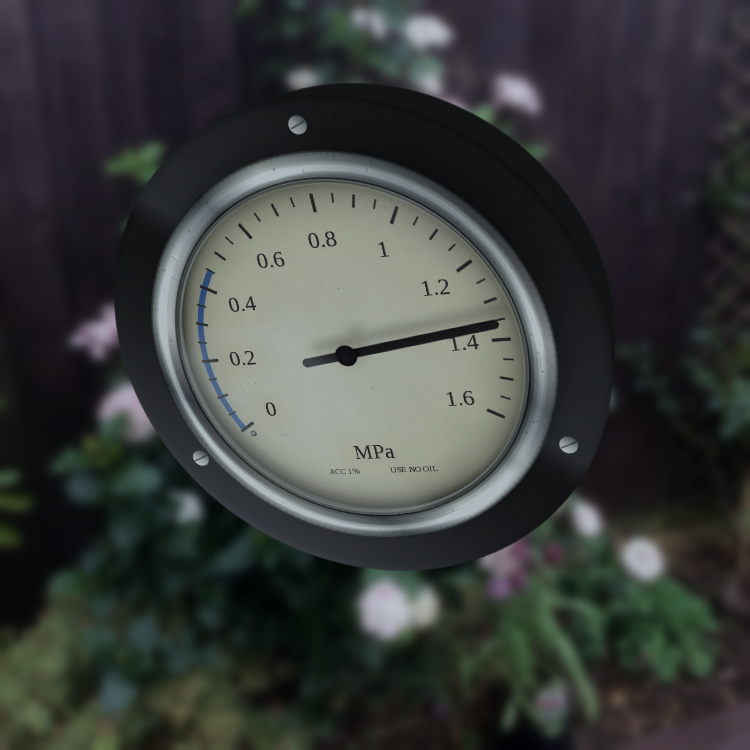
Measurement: 1.35 MPa
